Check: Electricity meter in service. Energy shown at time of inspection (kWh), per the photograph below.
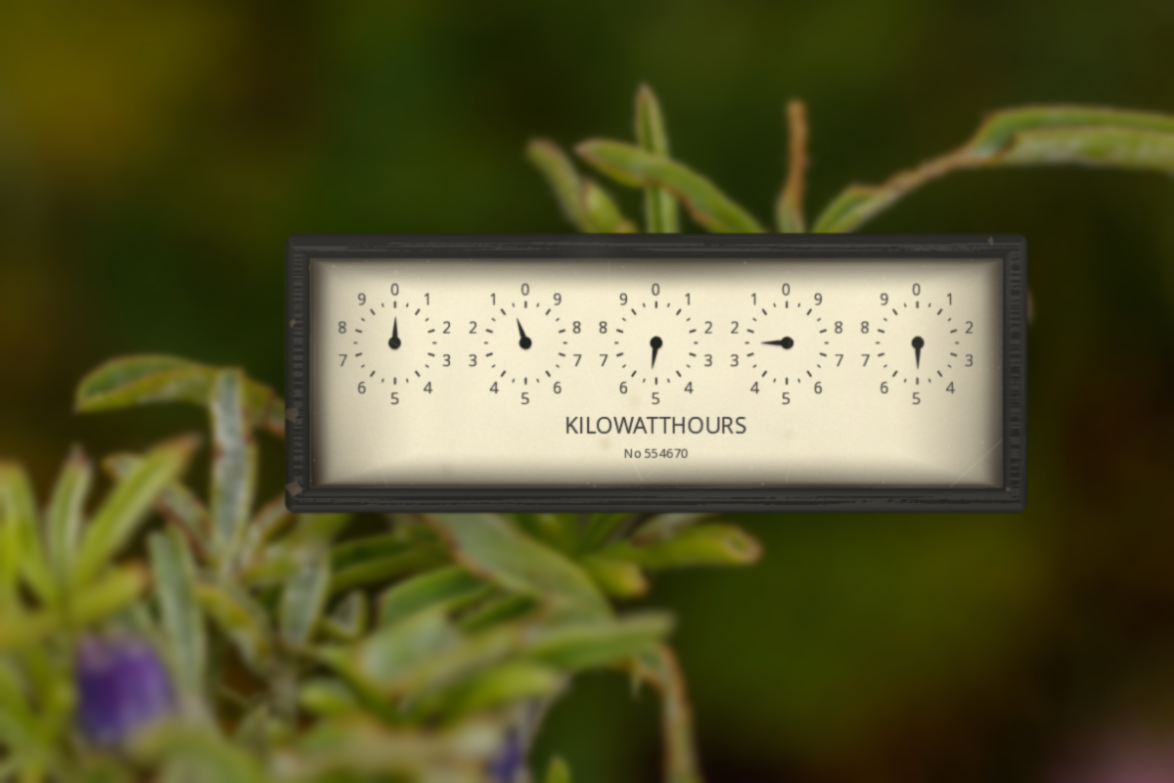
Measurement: 525 kWh
